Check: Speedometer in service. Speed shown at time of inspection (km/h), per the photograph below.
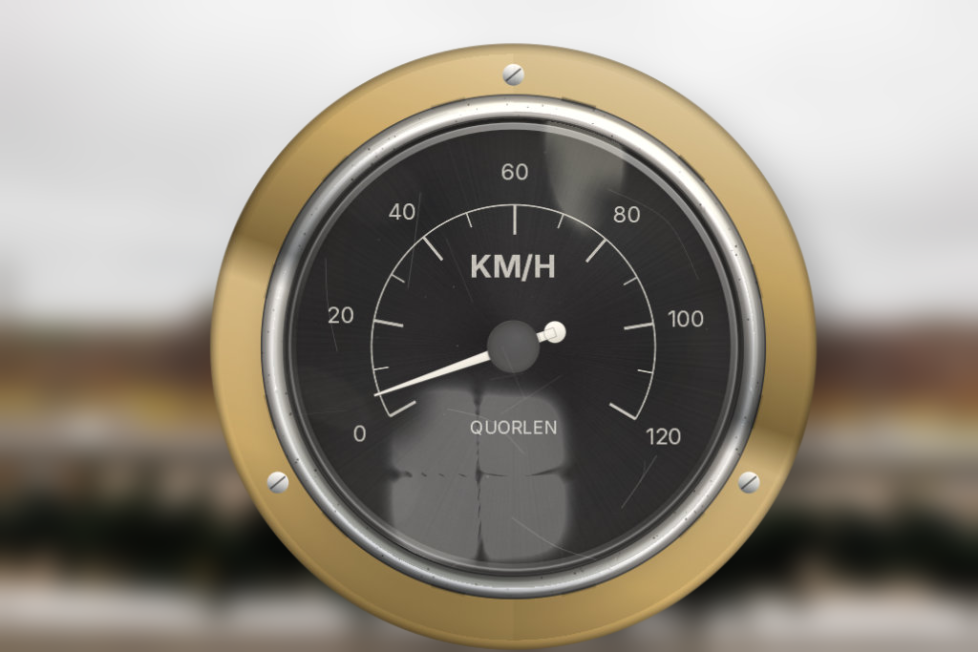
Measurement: 5 km/h
